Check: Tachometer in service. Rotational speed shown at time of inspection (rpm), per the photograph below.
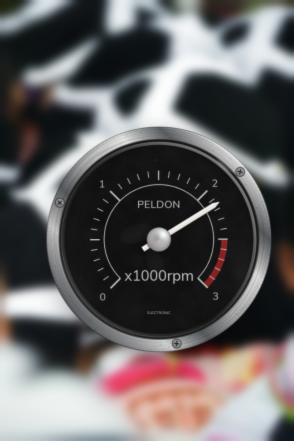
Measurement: 2150 rpm
